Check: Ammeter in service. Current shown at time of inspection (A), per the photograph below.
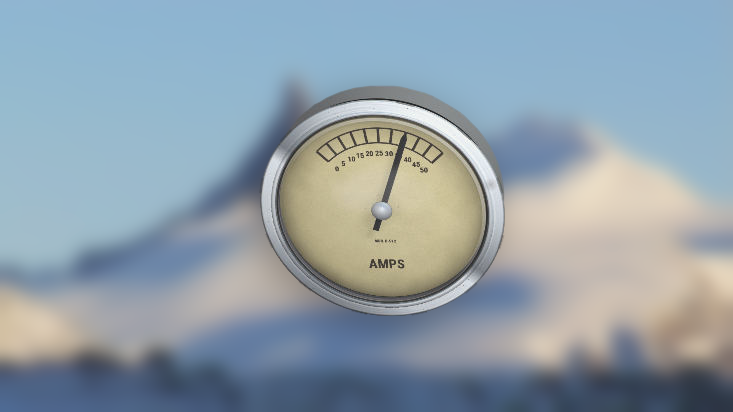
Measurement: 35 A
